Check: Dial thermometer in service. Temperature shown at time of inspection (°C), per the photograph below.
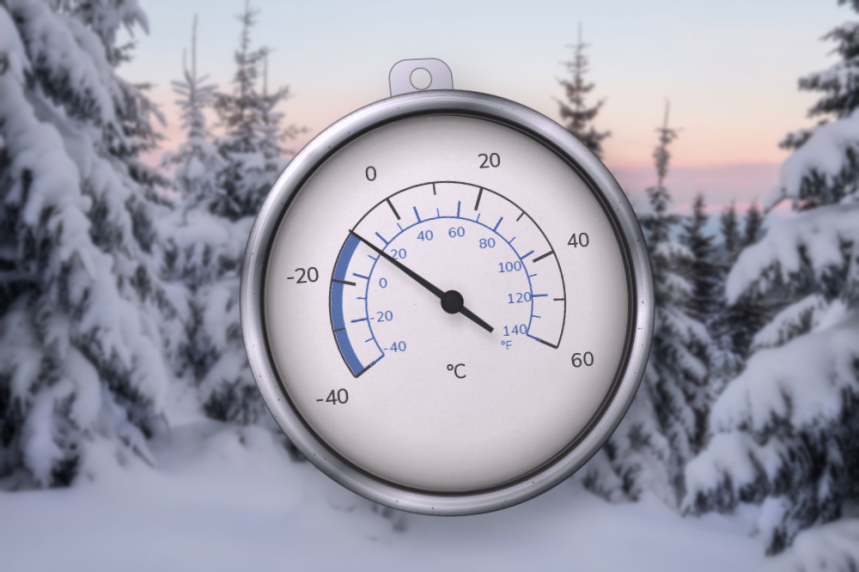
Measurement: -10 °C
